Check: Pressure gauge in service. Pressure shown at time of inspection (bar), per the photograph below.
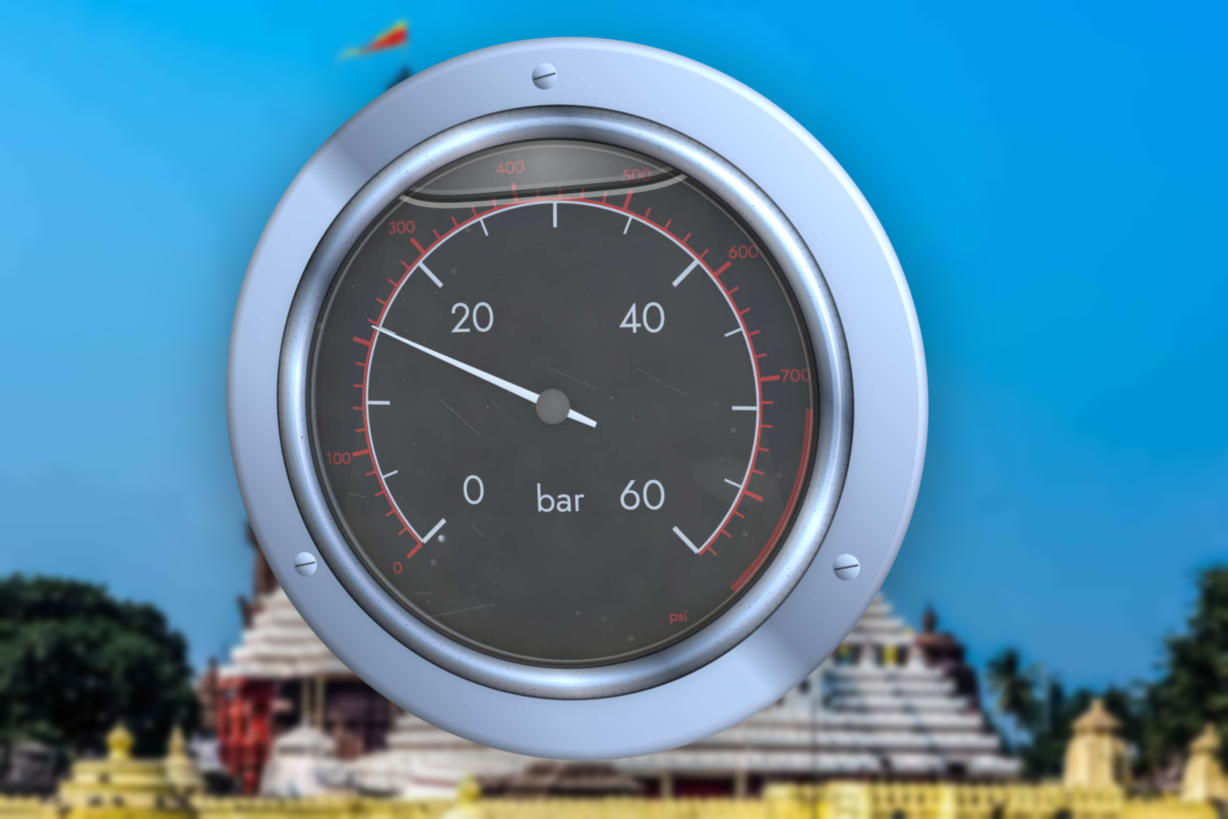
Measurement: 15 bar
